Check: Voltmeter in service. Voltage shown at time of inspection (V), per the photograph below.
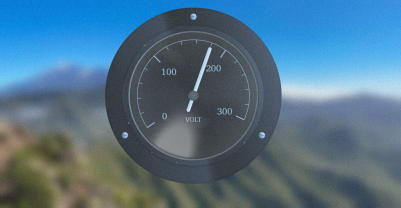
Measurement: 180 V
